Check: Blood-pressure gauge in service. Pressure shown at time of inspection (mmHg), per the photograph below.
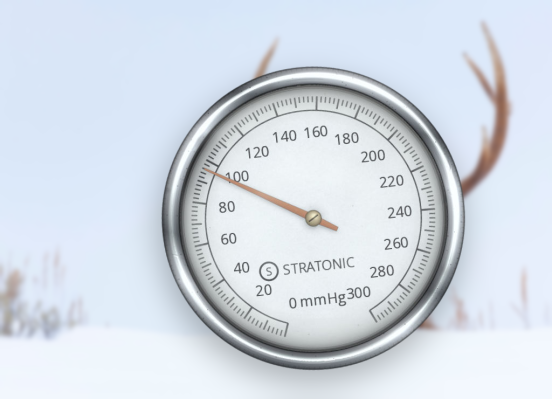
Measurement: 96 mmHg
